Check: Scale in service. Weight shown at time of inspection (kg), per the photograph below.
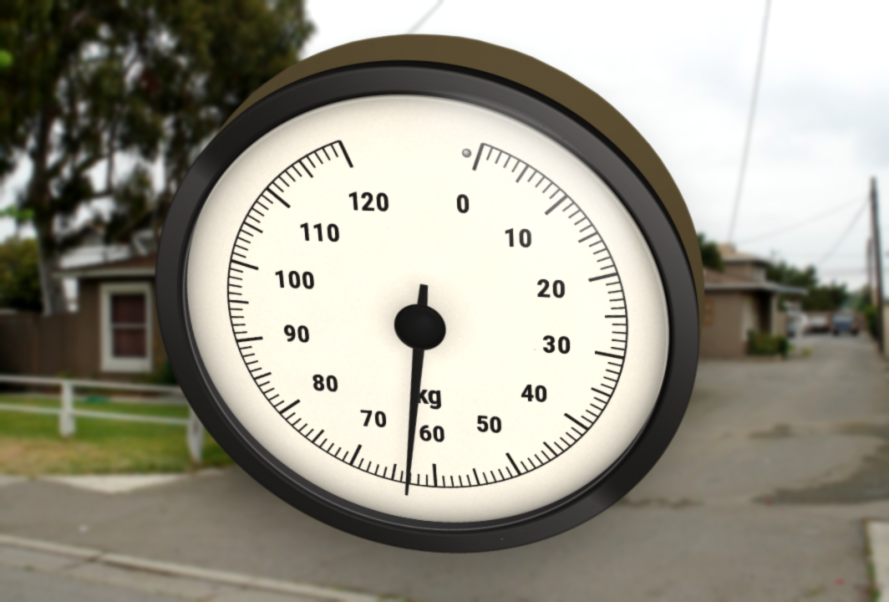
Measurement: 63 kg
